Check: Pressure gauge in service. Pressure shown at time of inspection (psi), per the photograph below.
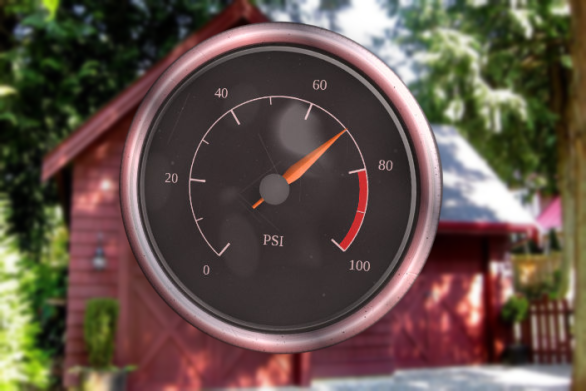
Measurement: 70 psi
